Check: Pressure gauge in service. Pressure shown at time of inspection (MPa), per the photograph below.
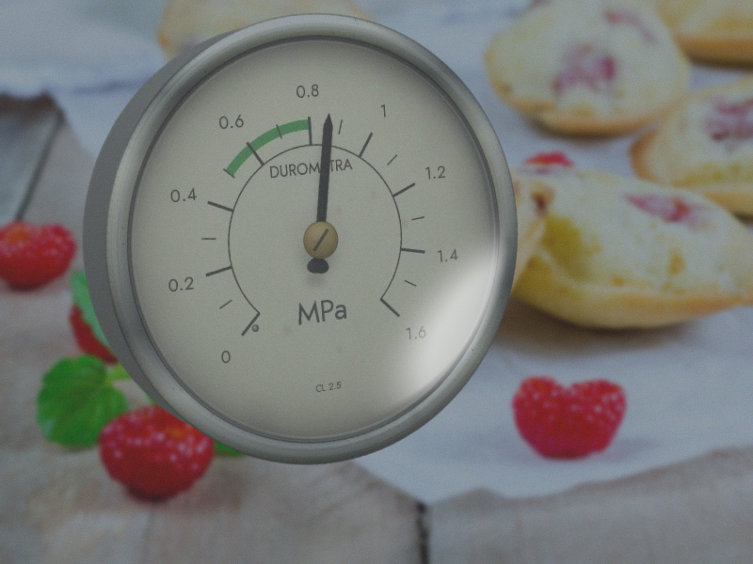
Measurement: 0.85 MPa
